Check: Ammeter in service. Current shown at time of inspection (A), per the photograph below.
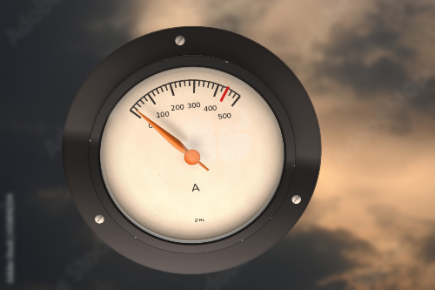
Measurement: 20 A
